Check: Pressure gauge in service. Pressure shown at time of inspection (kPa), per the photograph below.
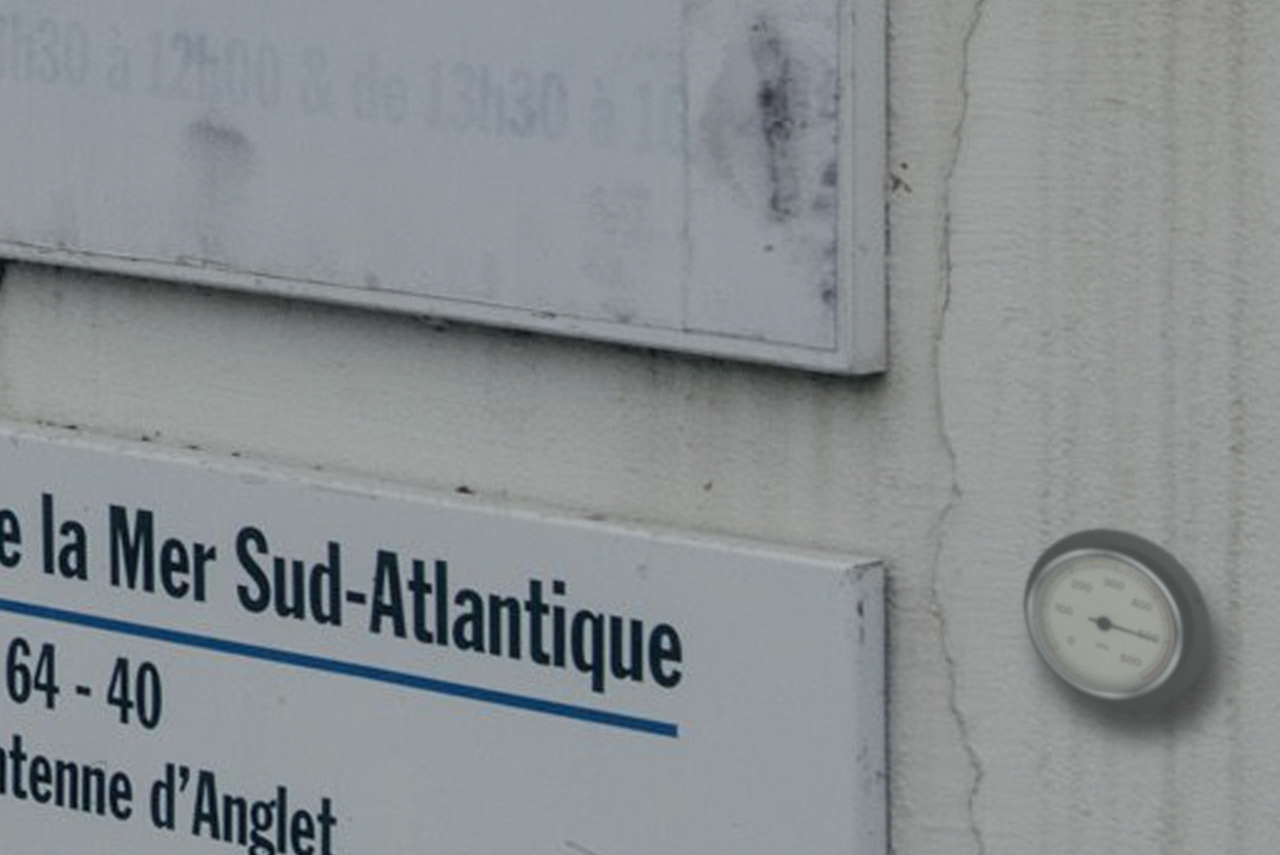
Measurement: 500 kPa
